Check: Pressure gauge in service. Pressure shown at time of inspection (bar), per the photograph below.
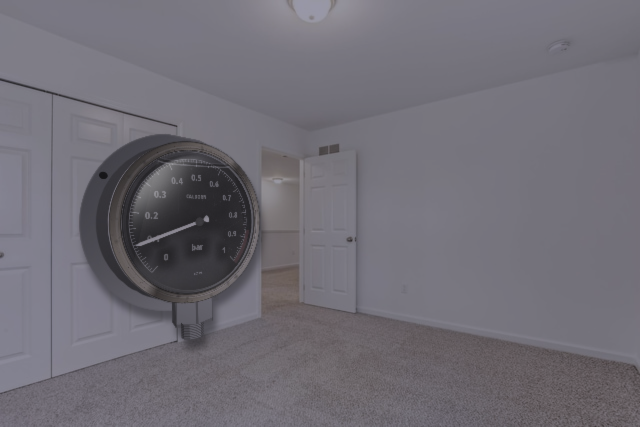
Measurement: 0.1 bar
